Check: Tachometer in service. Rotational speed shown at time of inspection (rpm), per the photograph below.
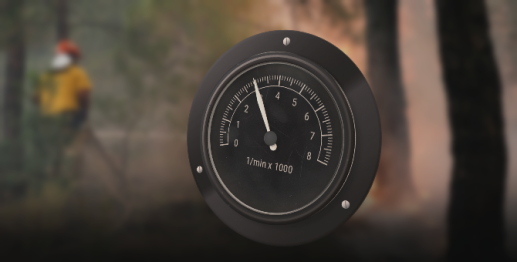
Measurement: 3000 rpm
